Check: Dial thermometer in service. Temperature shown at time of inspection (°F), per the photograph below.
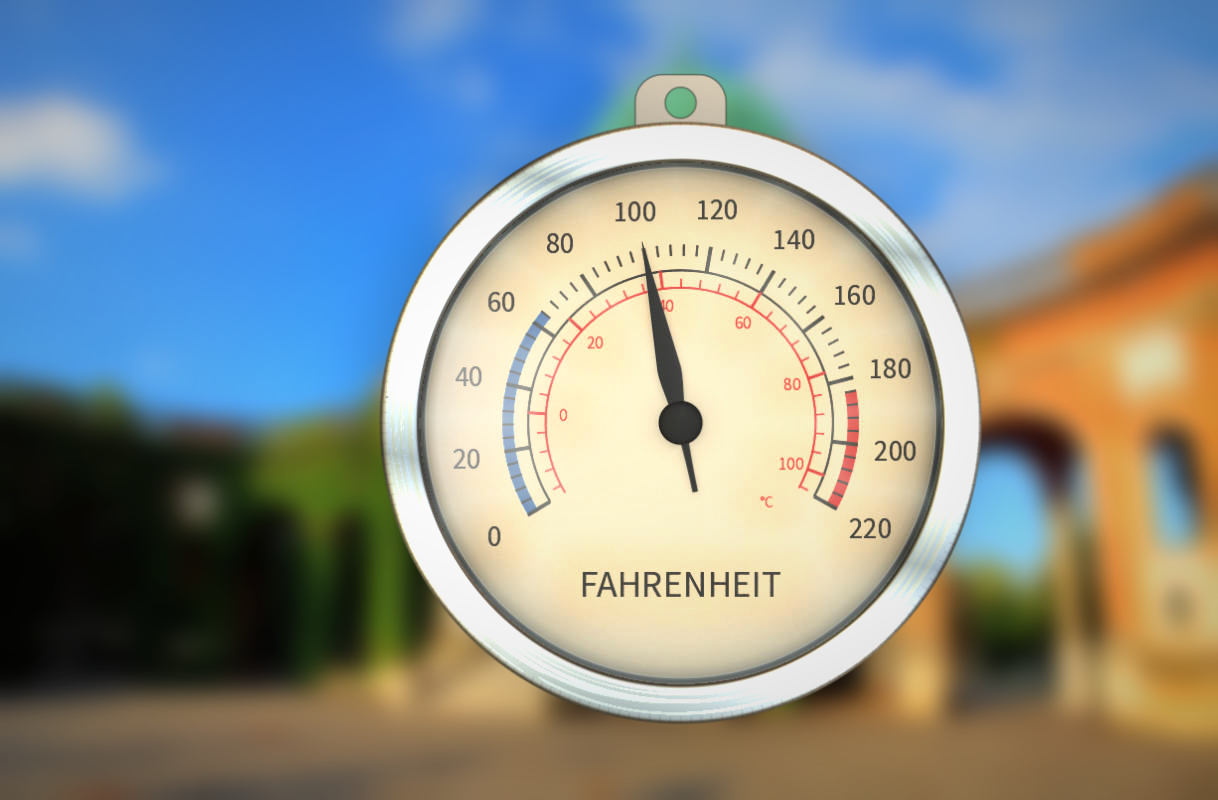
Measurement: 100 °F
